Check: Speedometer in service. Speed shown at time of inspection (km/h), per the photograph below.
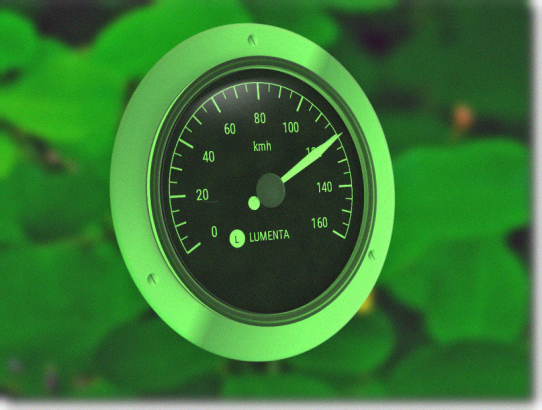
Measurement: 120 km/h
